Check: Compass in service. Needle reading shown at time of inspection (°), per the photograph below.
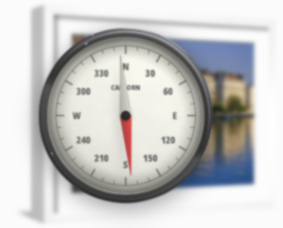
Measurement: 175 °
